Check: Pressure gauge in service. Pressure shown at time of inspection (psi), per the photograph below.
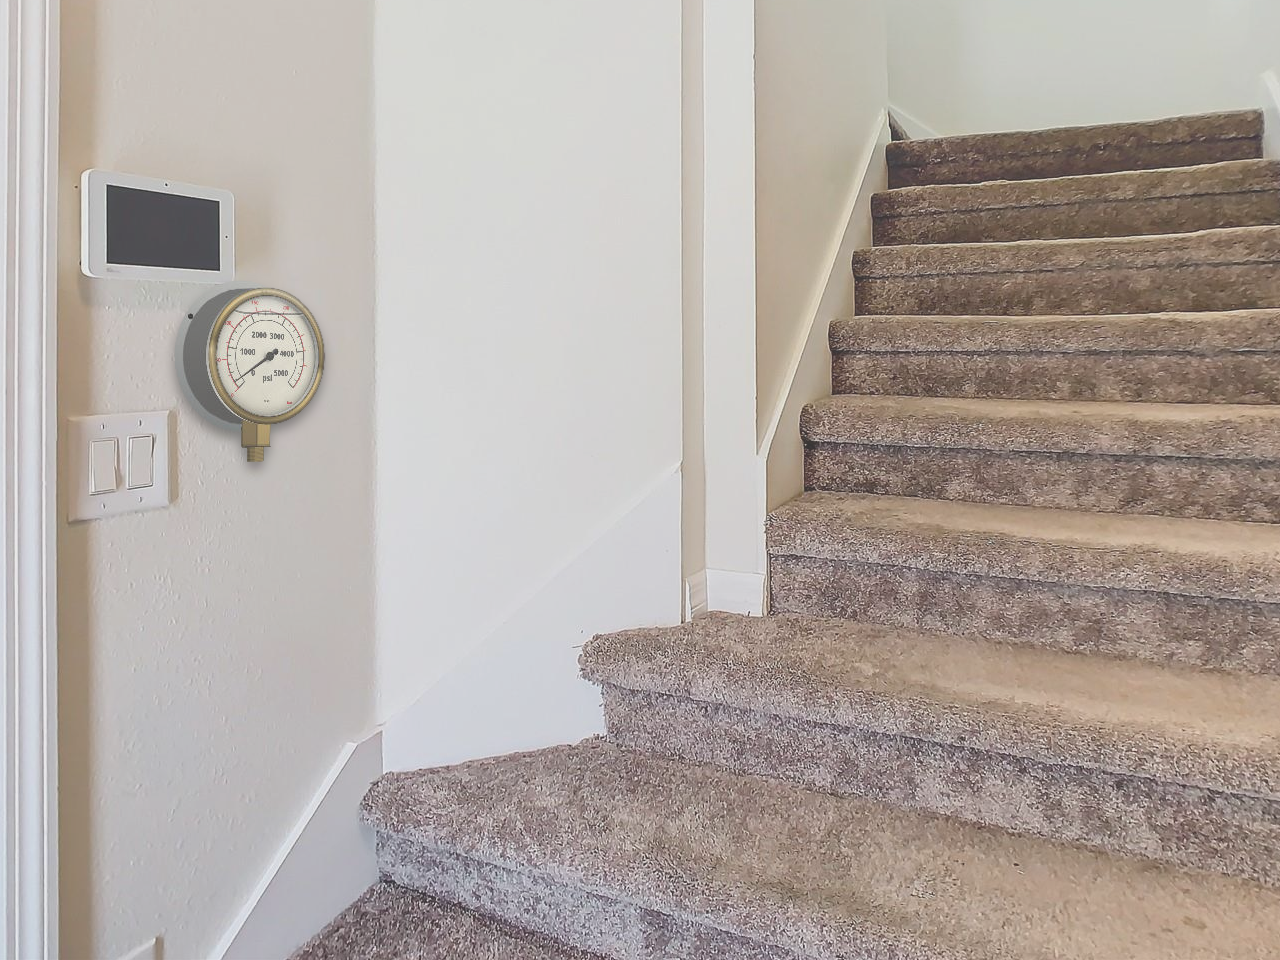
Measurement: 200 psi
